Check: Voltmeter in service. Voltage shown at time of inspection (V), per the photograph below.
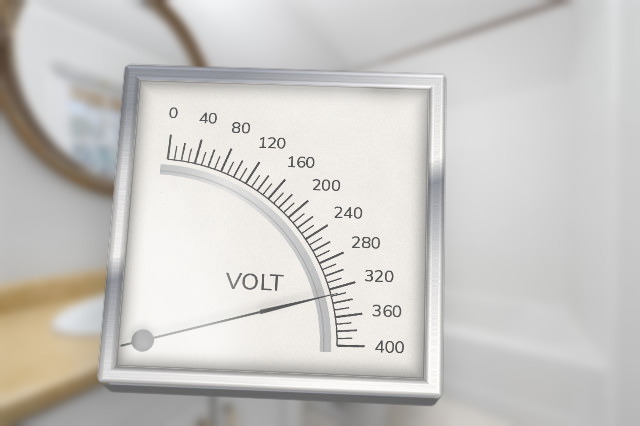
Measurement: 330 V
